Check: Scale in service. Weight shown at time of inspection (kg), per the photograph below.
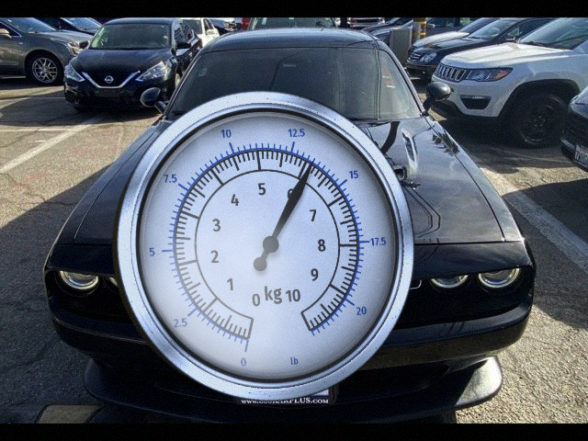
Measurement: 6.1 kg
